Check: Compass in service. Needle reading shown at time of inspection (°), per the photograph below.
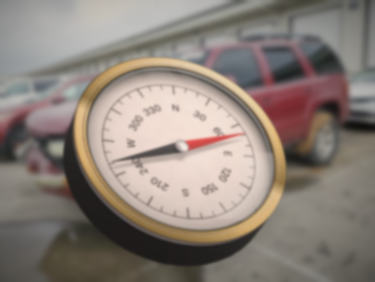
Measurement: 70 °
